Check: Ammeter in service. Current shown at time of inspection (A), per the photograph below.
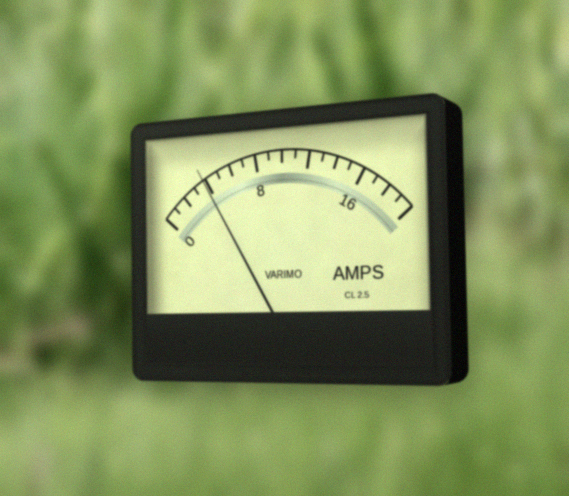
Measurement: 4 A
